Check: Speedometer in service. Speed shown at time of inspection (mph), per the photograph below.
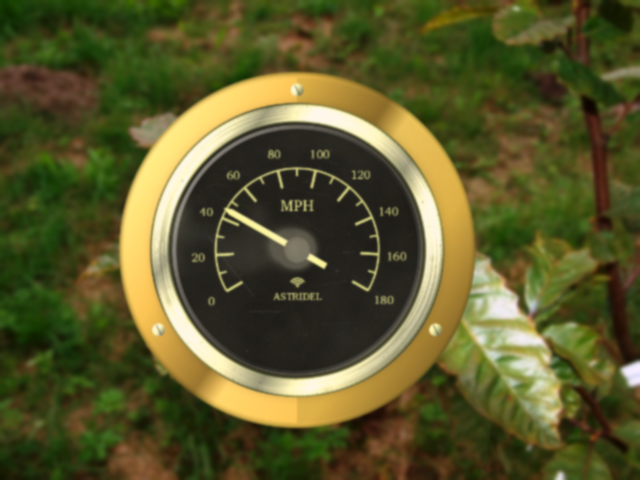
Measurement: 45 mph
